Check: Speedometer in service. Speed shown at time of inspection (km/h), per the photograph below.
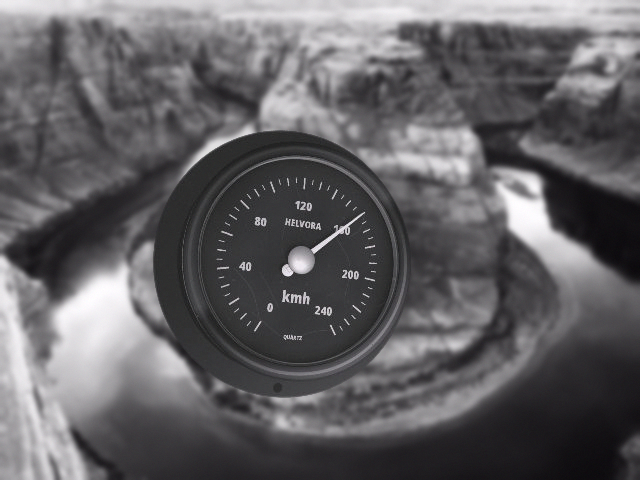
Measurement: 160 km/h
